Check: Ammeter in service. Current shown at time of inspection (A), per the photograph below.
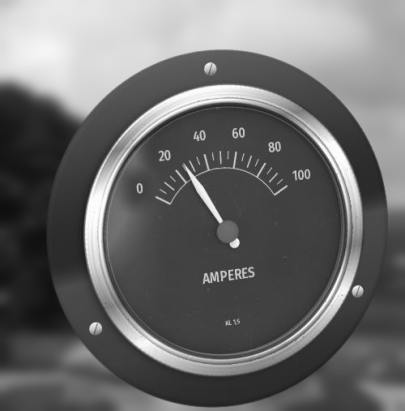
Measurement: 25 A
